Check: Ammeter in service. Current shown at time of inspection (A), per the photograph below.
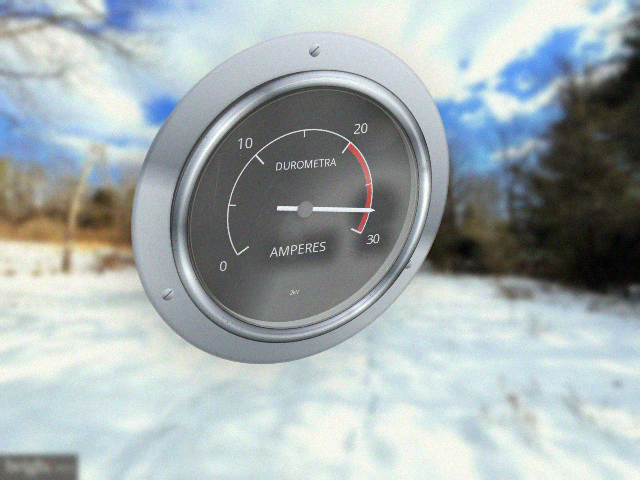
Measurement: 27.5 A
